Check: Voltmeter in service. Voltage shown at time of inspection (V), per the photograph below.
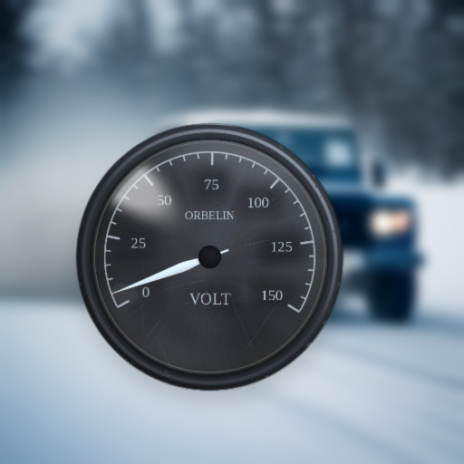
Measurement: 5 V
